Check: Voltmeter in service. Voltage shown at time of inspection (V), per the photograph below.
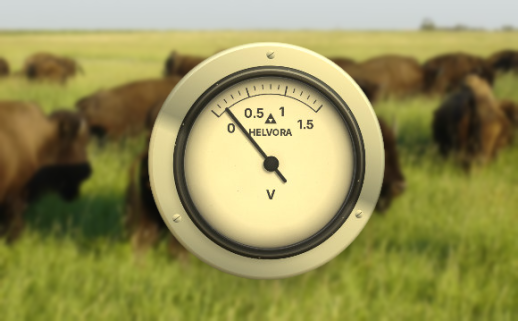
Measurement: 0.15 V
